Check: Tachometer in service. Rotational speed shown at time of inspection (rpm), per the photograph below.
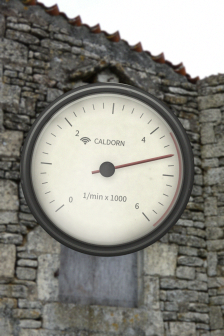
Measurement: 4600 rpm
